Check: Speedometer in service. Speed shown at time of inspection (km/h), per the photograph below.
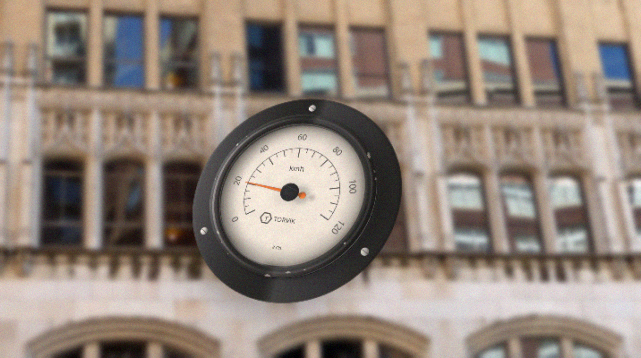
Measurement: 20 km/h
